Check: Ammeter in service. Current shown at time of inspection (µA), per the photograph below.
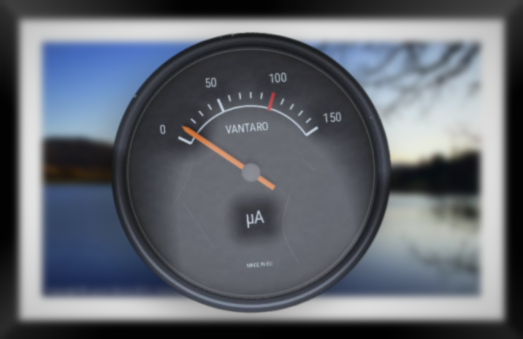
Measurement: 10 µA
